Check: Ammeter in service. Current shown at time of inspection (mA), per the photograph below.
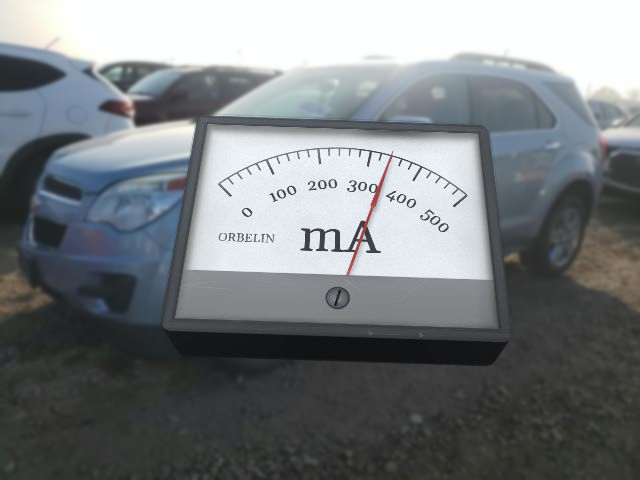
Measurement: 340 mA
